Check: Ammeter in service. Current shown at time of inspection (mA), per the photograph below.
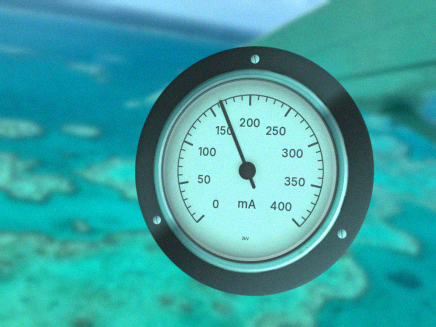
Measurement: 165 mA
